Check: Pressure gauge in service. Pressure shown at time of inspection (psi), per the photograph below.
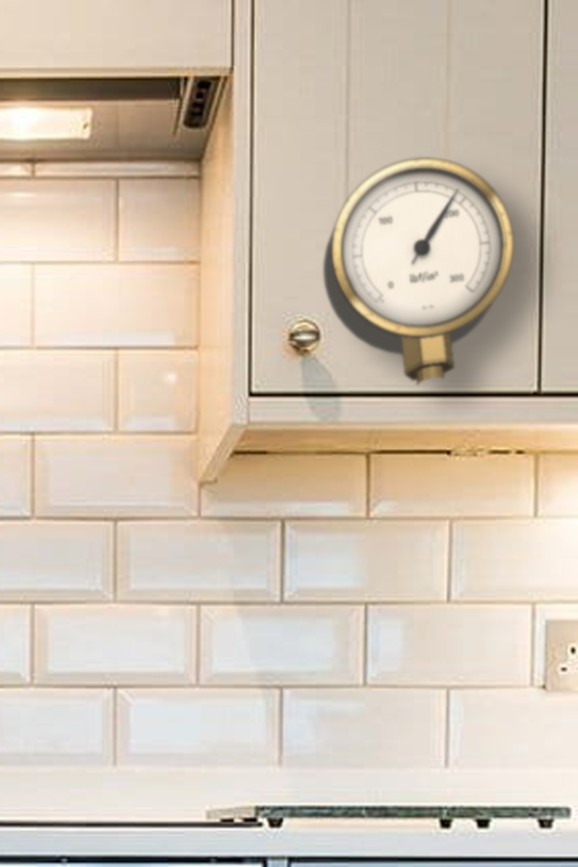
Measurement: 190 psi
